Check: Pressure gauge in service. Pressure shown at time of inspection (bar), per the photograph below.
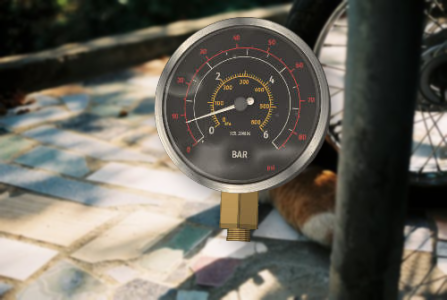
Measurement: 0.5 bar
